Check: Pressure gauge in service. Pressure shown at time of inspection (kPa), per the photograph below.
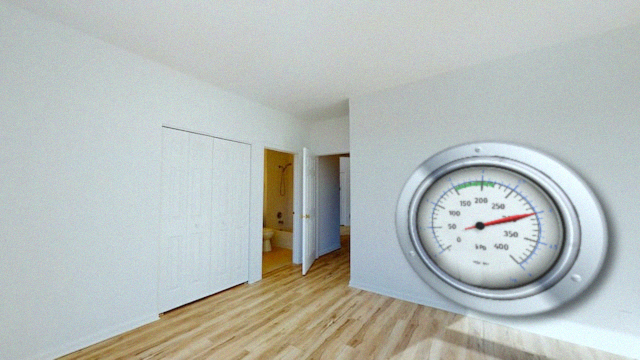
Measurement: 300 kPa
